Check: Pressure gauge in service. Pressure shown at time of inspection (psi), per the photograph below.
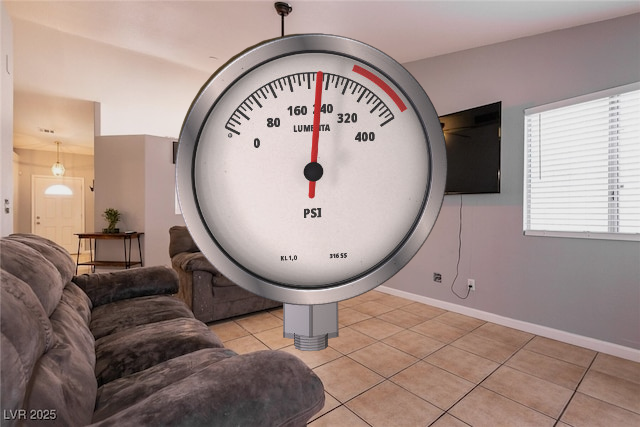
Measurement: 220 psi
